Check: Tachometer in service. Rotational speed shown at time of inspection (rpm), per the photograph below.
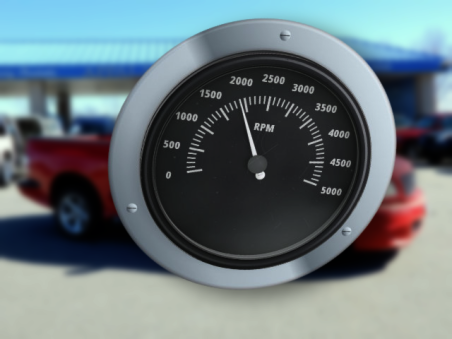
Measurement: 1900 rpm
